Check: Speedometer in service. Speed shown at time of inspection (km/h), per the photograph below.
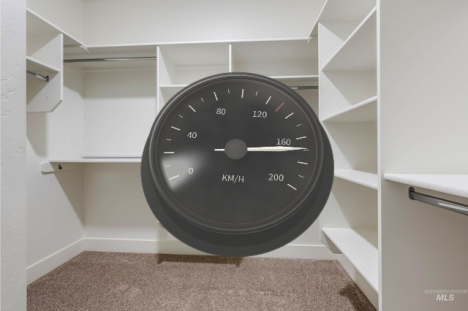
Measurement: 170 km/h
